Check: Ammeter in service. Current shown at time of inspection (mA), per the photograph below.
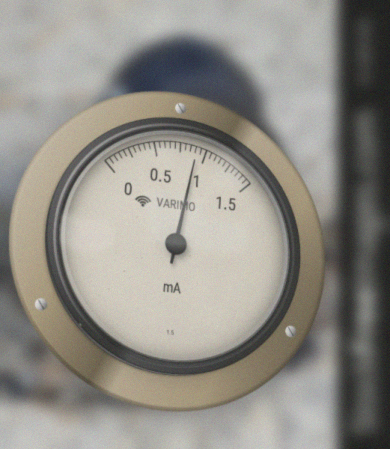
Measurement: 0.9 mA
